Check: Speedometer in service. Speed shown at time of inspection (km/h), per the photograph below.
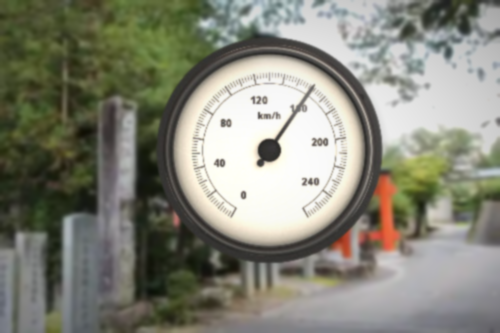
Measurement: 160 km/h
